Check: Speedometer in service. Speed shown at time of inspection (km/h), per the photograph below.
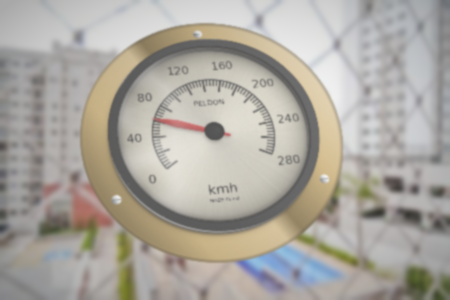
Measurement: 60 km/h
